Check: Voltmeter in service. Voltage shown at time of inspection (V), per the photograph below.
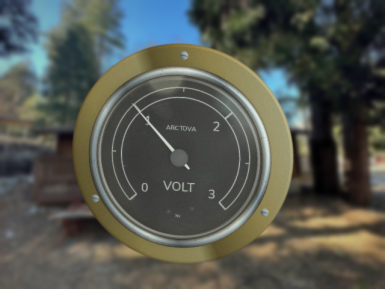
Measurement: 1 V
